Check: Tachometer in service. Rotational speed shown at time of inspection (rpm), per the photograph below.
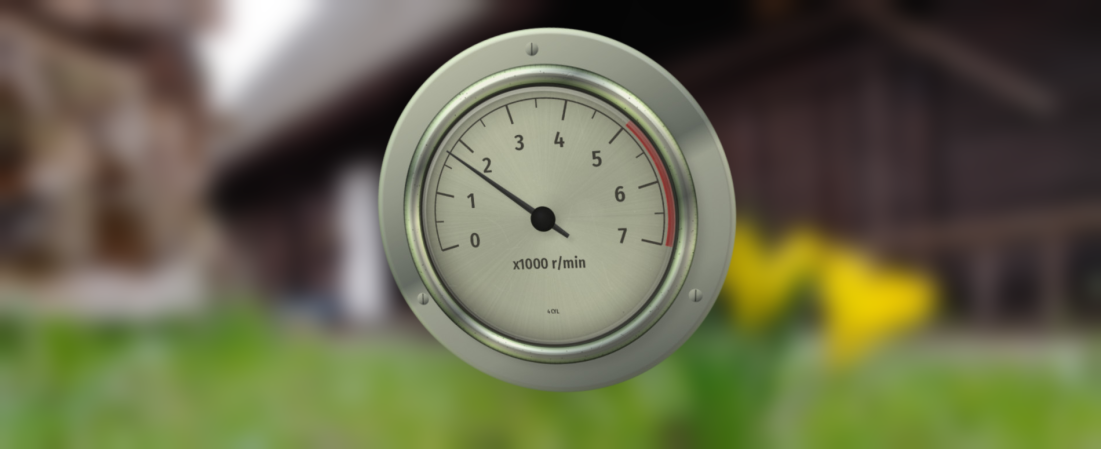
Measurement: 1750 rpm
